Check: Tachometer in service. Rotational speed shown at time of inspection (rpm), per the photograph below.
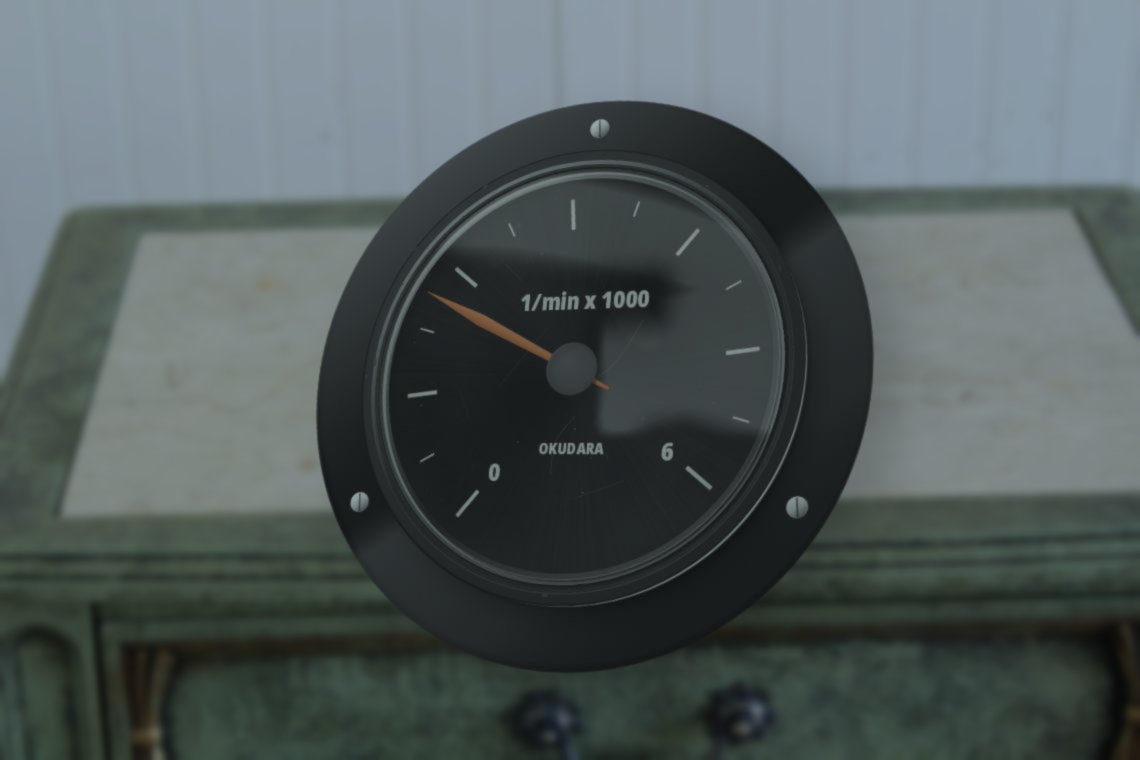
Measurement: 1750 rpm
